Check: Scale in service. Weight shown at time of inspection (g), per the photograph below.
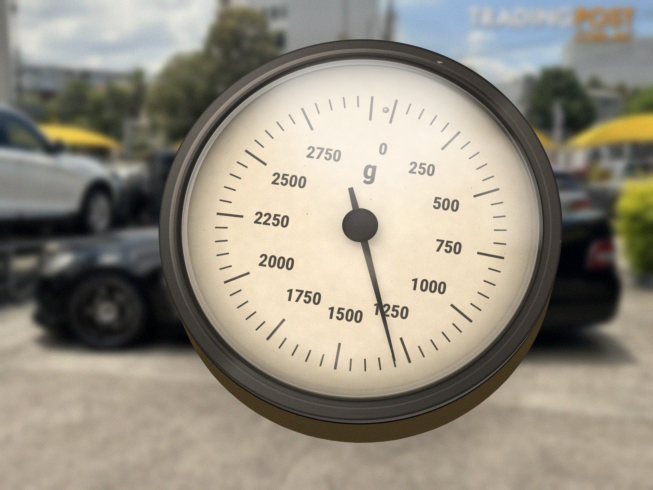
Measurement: 1300 g
